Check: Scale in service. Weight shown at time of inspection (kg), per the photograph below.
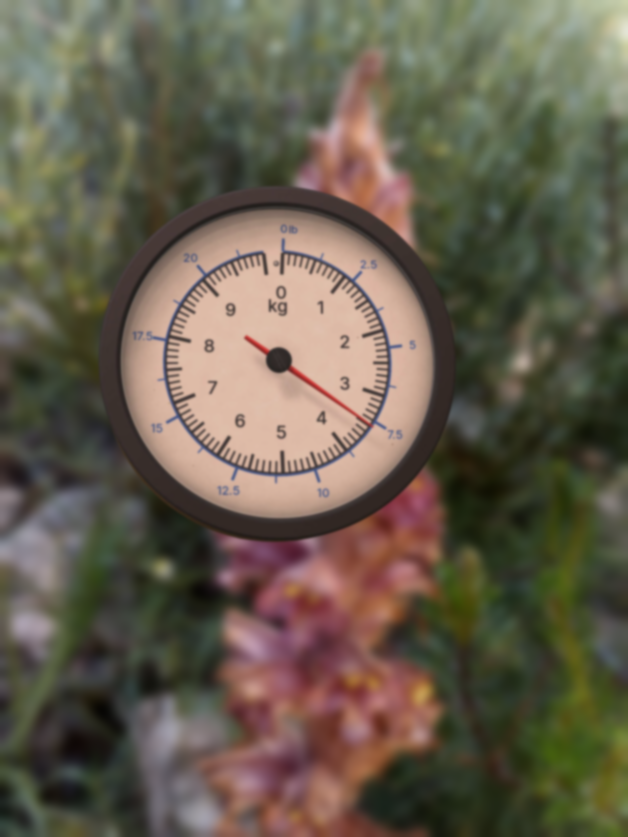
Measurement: 3.5 kg
